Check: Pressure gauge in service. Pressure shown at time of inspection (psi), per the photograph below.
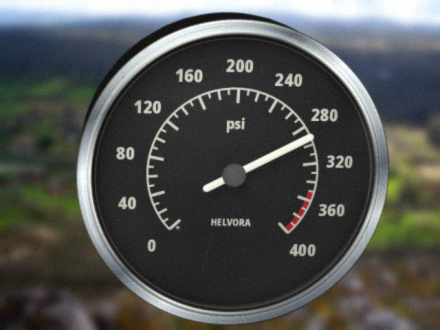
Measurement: 290 psi
